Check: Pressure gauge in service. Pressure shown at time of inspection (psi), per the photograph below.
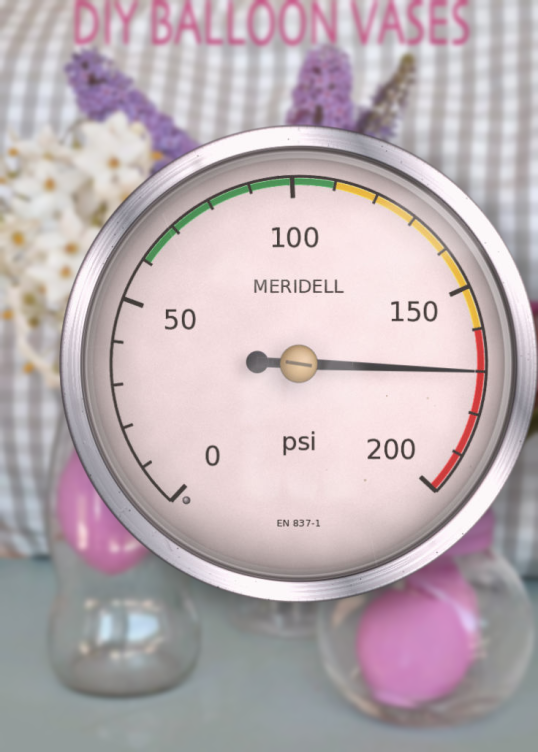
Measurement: 170 psi
